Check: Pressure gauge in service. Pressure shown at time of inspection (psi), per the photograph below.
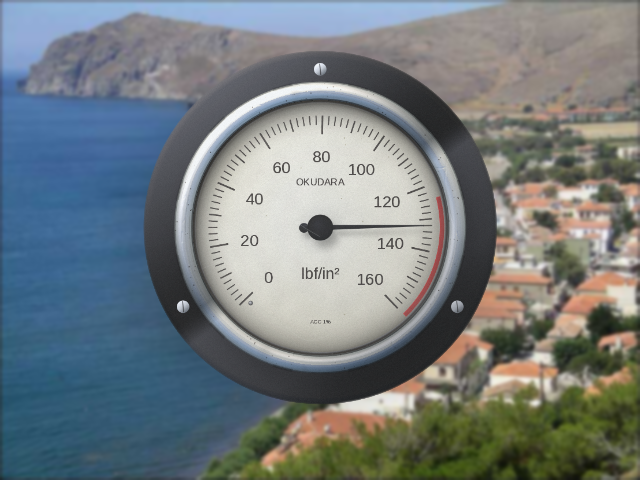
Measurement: 132 psi
